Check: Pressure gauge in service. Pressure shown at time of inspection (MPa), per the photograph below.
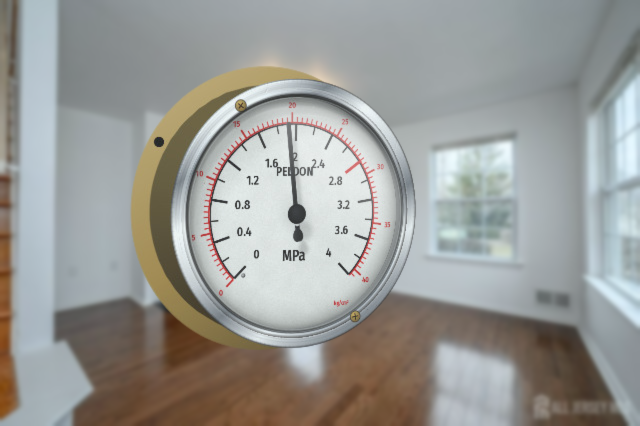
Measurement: 1.9 MPa
